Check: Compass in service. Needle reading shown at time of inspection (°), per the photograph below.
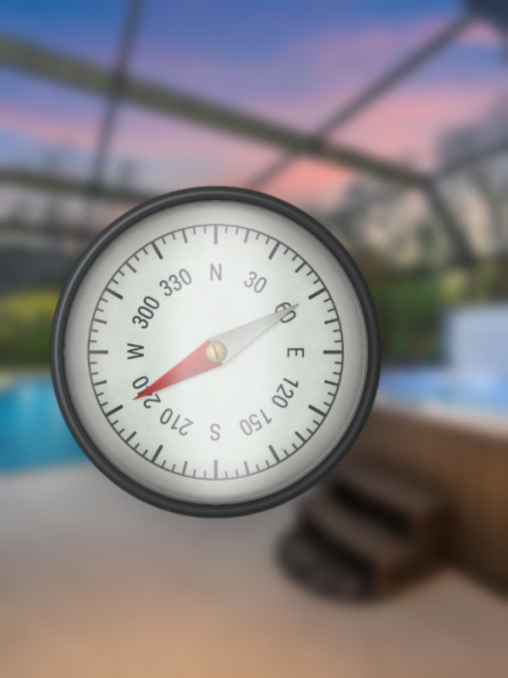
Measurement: 240 °
